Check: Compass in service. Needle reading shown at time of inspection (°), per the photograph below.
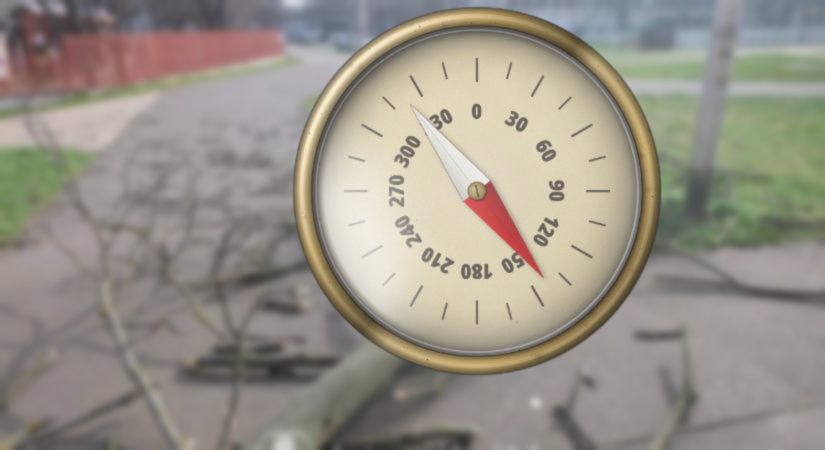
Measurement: 142.5 °
